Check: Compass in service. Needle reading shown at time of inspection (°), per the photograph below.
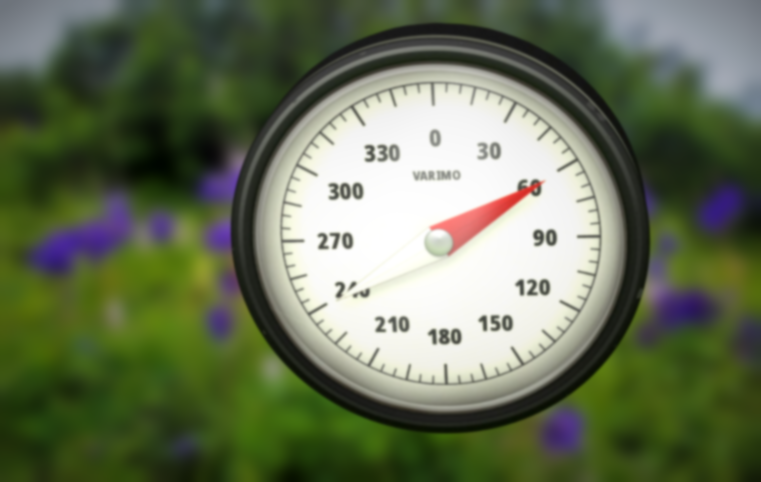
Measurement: 60 °
